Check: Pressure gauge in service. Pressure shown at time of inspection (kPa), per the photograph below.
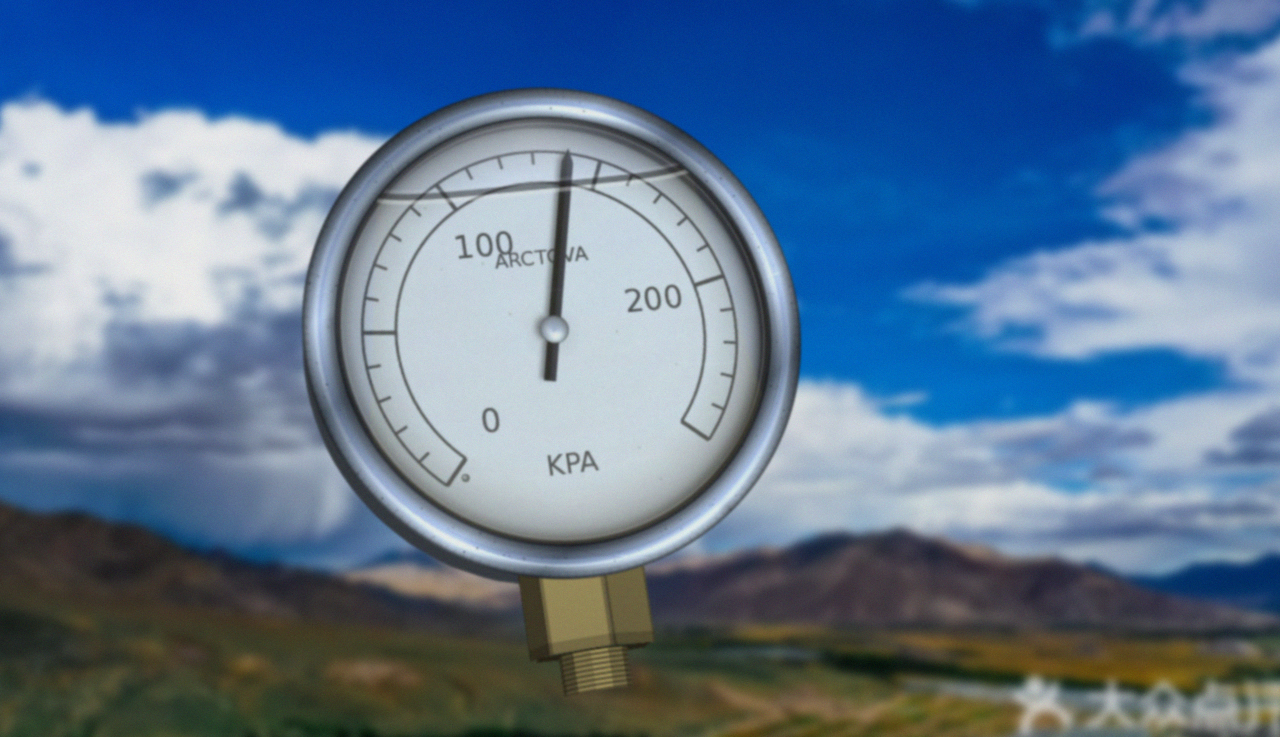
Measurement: 140 kPa
